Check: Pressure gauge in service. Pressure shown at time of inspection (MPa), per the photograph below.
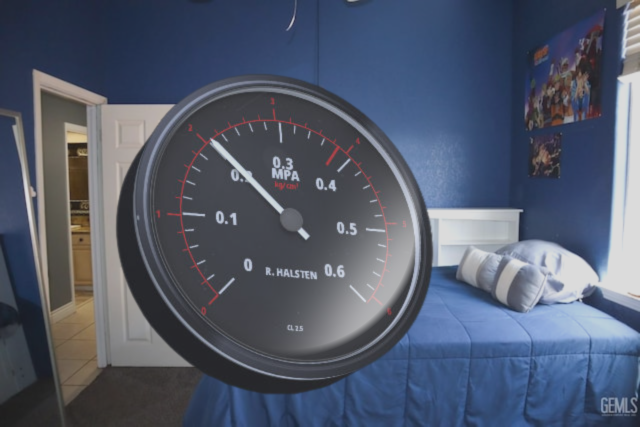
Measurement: 0.2 MPa
